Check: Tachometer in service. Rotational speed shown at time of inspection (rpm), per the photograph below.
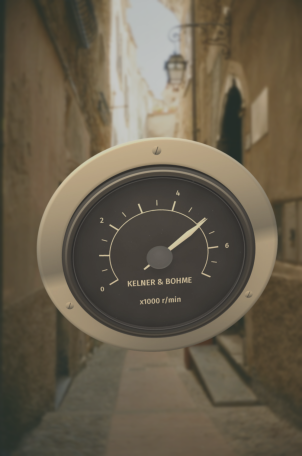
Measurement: 5000 rpm
